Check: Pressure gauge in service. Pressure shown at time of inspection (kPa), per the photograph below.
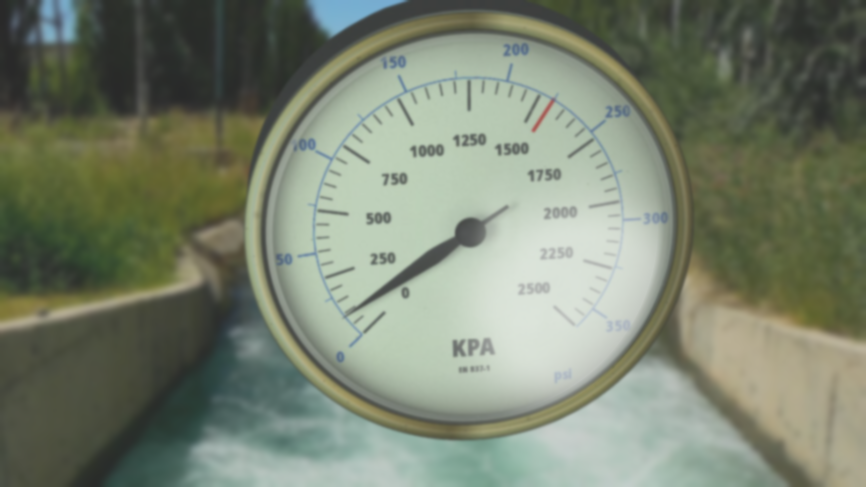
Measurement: 100 kPa
